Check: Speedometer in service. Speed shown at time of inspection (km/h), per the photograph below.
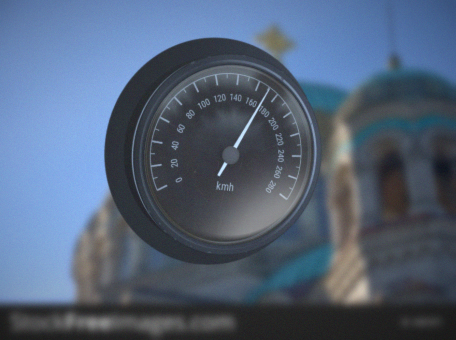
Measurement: 170 km/h
